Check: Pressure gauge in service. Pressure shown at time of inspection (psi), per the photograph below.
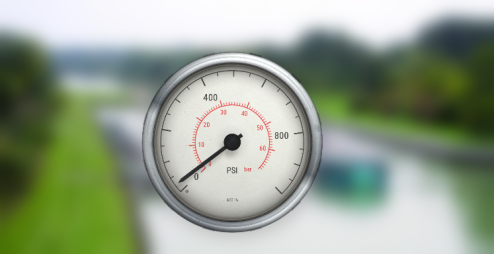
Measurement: 25 psi
